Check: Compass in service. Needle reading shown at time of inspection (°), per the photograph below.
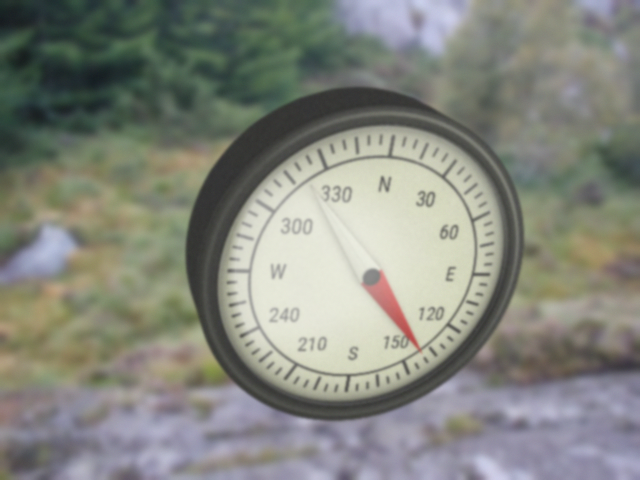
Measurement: 140 °
